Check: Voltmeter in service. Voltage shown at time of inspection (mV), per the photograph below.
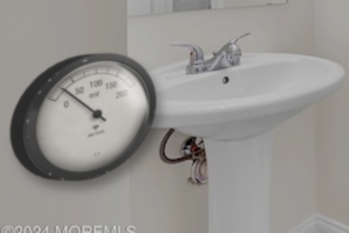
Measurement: 25 mV
